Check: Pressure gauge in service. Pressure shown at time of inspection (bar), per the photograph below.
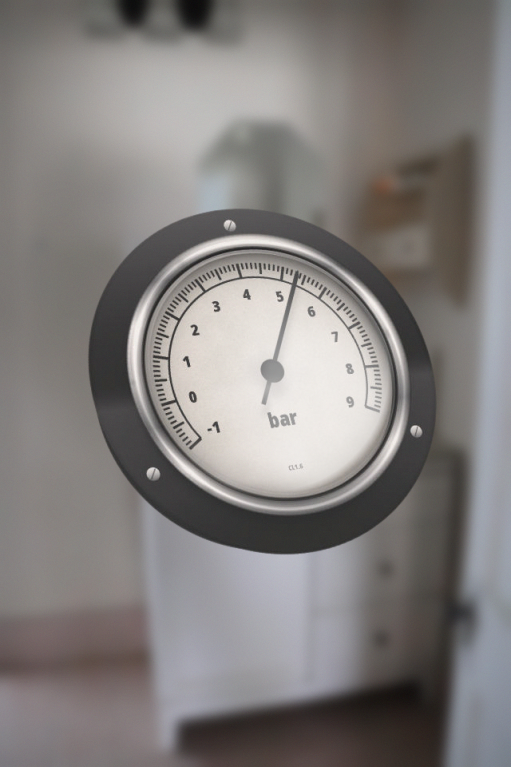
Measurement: 5.3 bar
